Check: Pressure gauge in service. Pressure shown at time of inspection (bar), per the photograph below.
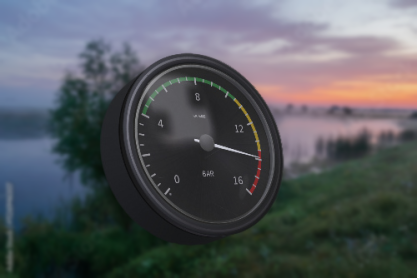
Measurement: 14 bar
